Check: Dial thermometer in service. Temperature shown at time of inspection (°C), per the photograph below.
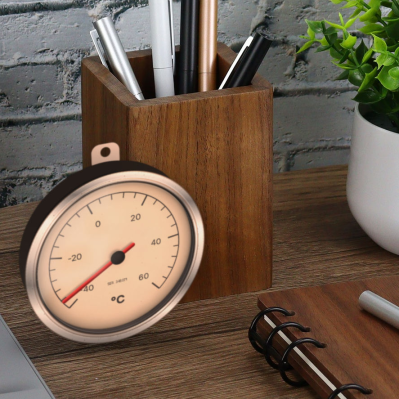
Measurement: -36 °C
